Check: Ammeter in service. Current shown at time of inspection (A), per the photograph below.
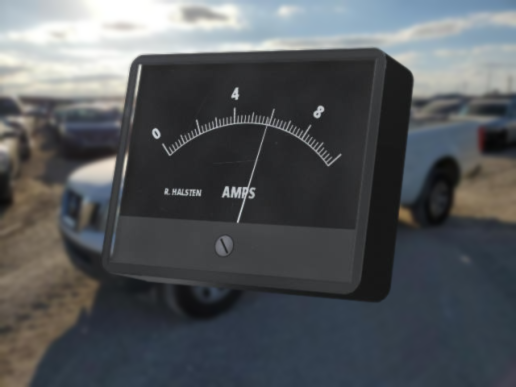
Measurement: 6 A
